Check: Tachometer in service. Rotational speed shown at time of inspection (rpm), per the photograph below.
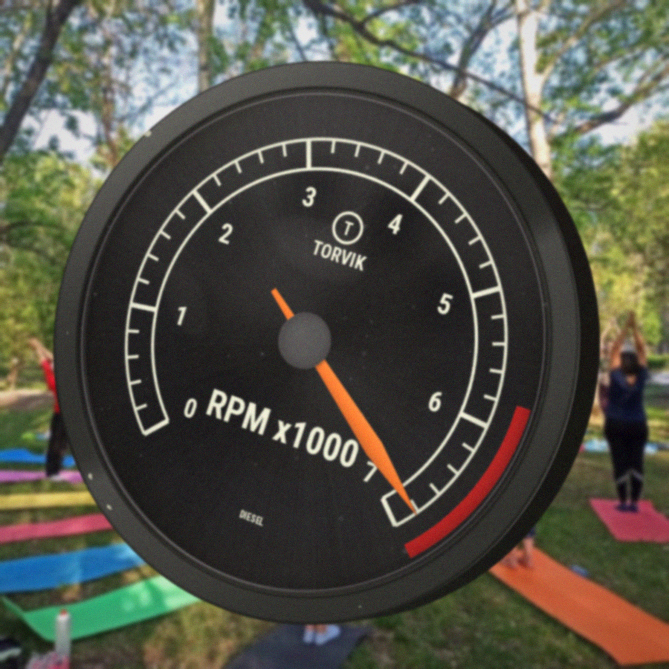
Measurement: 6800 rpm
